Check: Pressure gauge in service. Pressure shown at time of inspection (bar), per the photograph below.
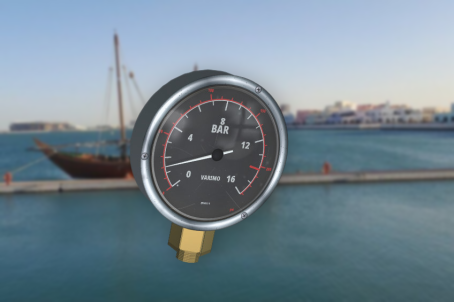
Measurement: 1.5 bar
